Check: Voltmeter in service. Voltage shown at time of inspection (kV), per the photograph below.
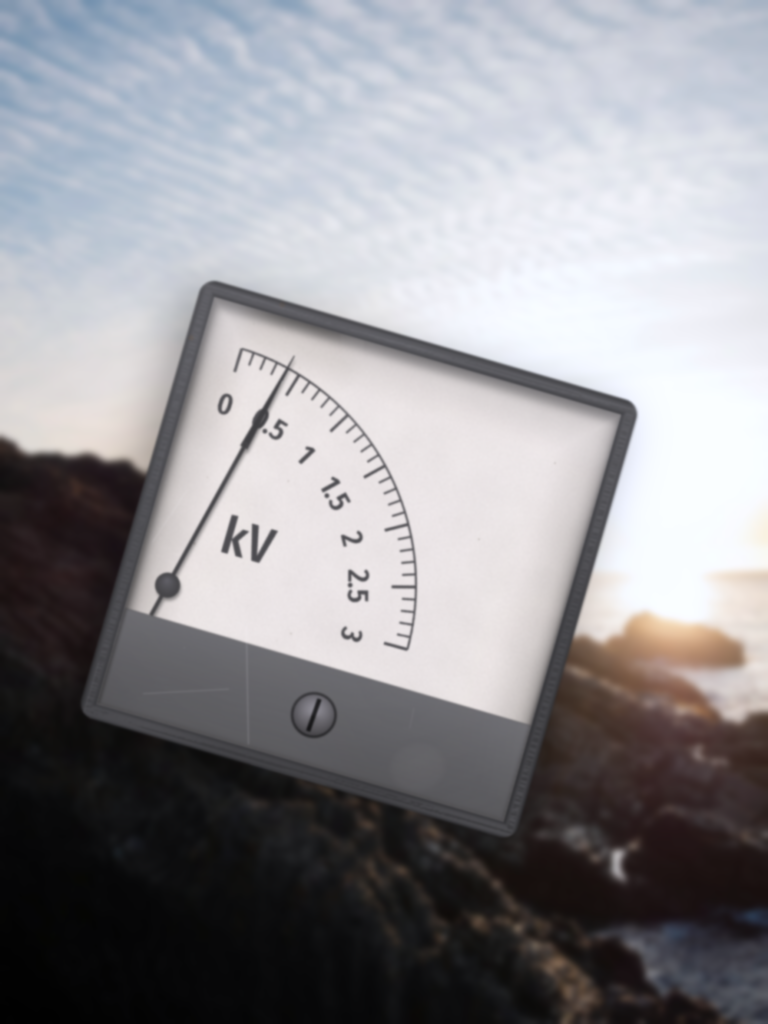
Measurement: 0.4 kV
